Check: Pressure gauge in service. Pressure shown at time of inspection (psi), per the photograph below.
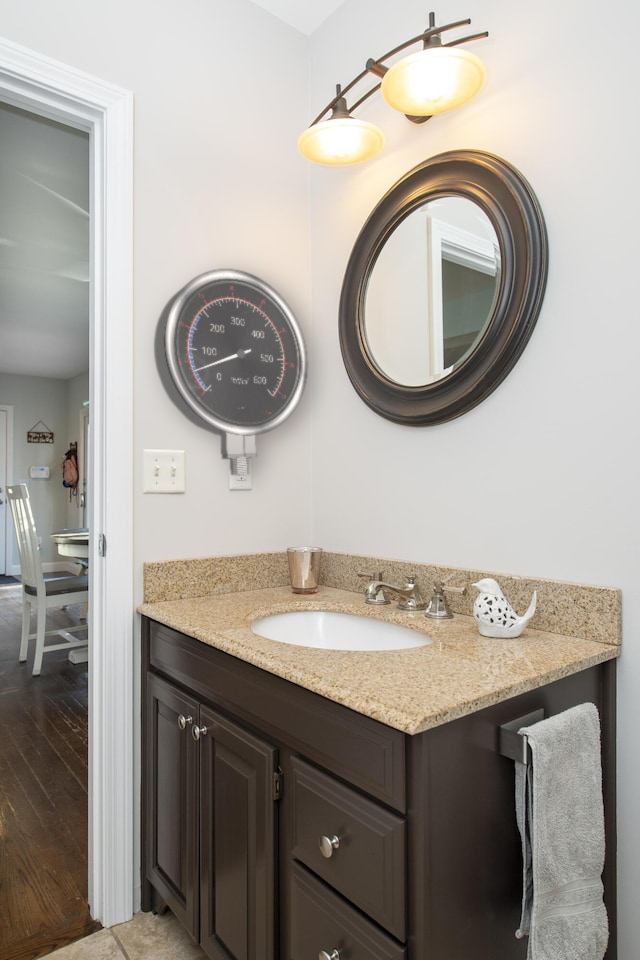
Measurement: 50 psi
